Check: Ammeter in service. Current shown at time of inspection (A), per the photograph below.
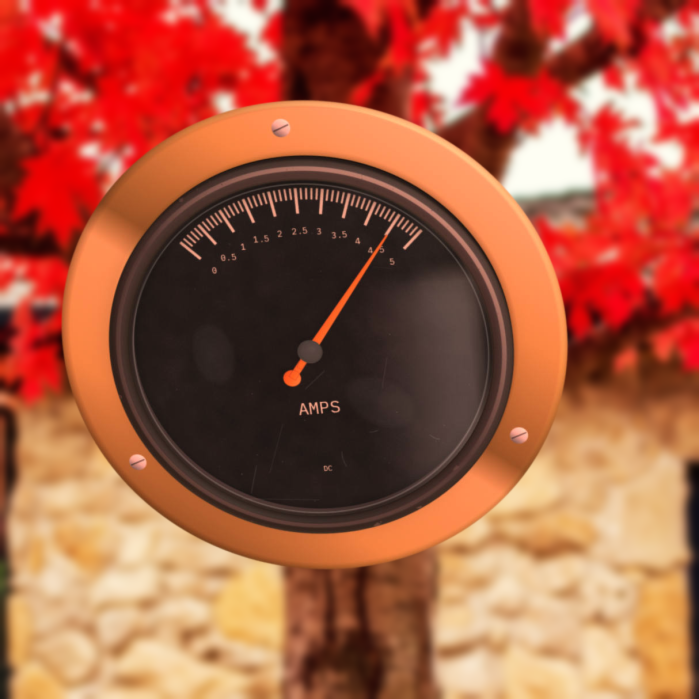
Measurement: 4.5 A
